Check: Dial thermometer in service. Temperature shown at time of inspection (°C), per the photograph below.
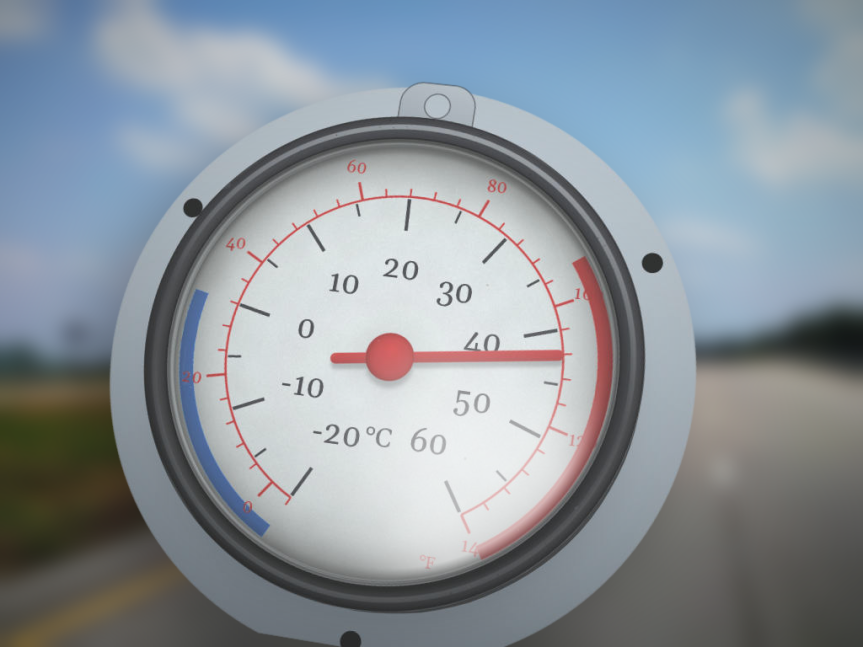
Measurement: 42.5 °C
